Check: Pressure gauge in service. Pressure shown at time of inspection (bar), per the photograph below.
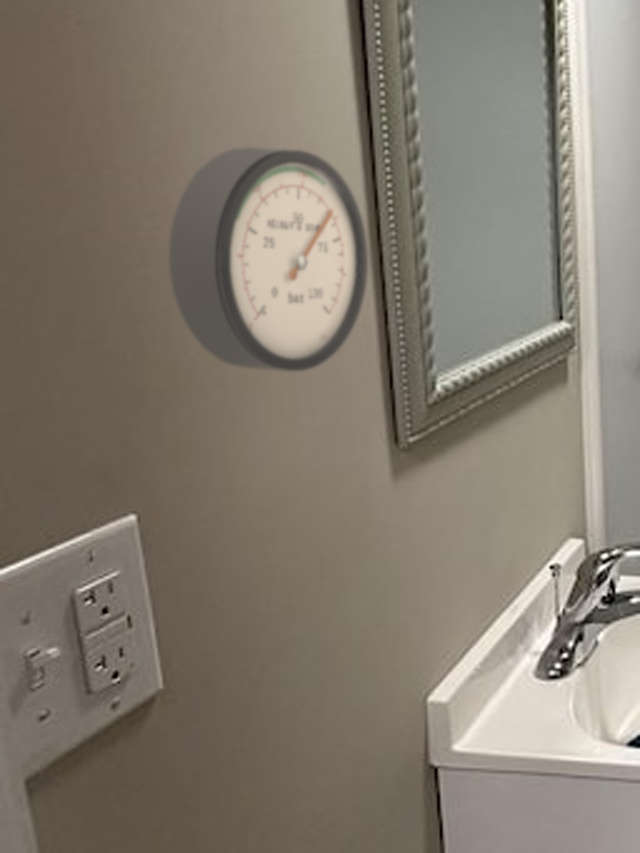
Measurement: 65 bar
